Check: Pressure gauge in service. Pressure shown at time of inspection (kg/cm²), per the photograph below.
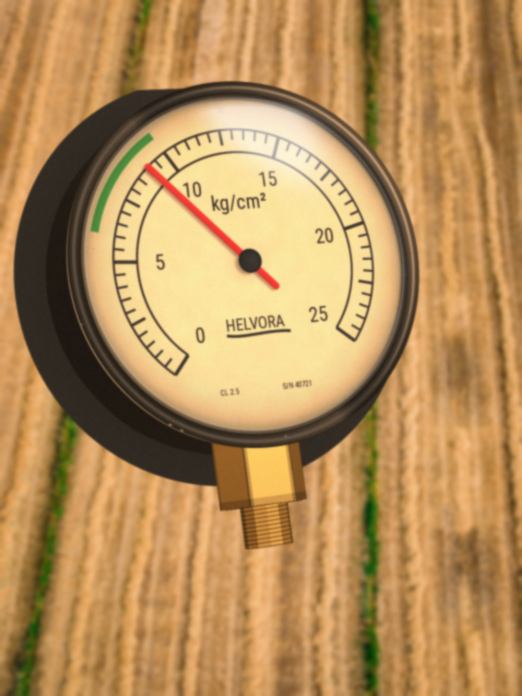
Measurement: 9 kg/cm²
